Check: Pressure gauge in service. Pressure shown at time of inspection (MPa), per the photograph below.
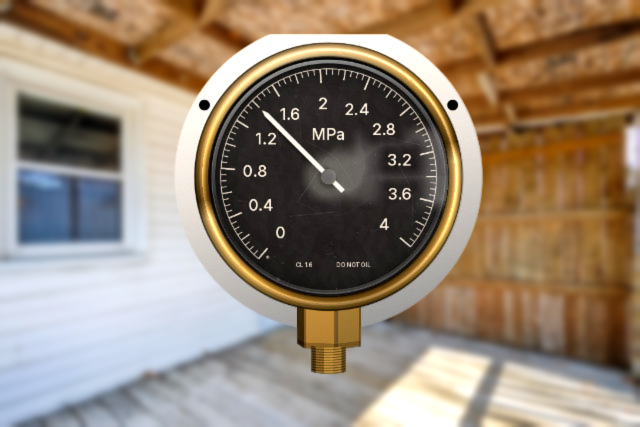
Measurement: 1.4 MPa
